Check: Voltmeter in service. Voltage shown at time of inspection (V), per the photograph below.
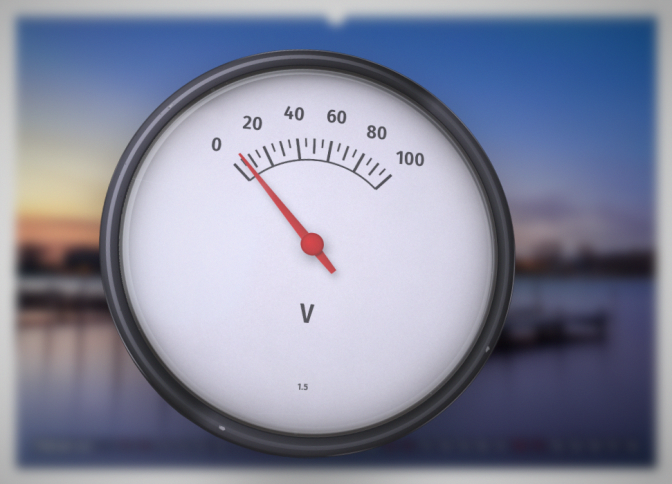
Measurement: 5 V
